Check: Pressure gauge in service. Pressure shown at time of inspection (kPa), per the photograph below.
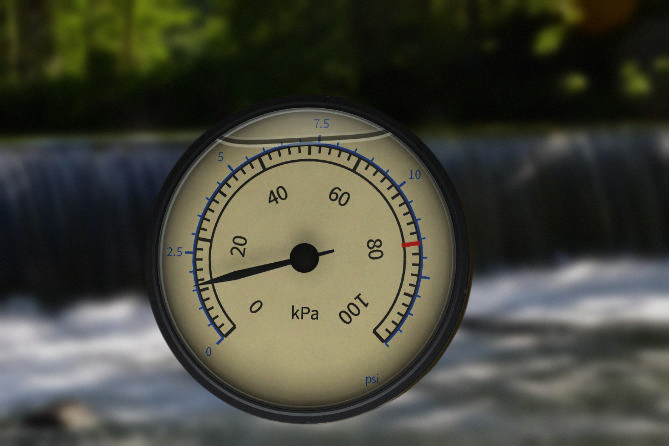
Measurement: 11 kPa
